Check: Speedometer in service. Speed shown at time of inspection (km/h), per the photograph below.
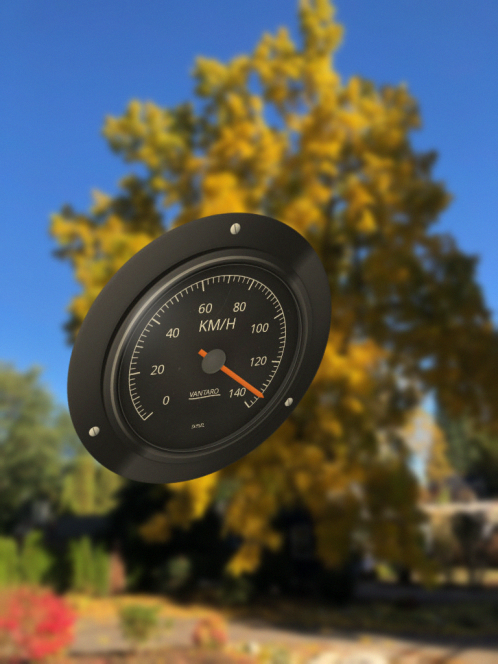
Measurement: 134 km/h
